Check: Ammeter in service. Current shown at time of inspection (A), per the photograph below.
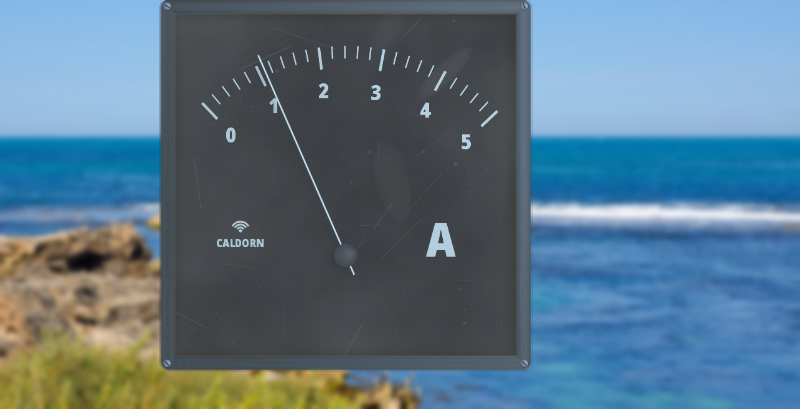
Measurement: 1.1 A
